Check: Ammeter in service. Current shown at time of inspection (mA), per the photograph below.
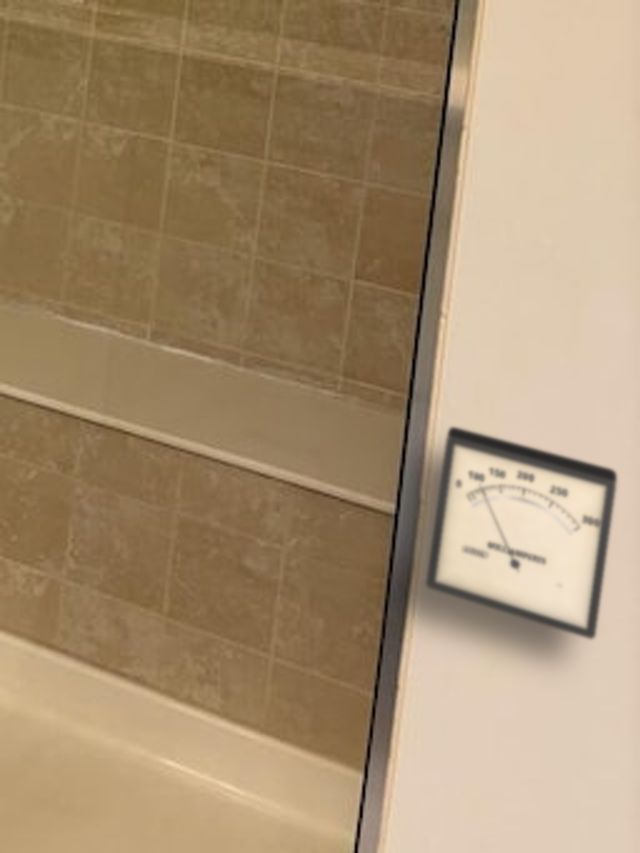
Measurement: 100 mA
